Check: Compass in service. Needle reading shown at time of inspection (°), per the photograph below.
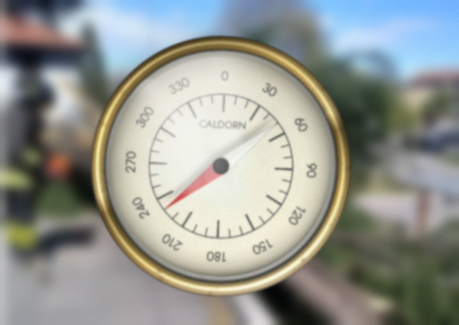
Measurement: 230 °
